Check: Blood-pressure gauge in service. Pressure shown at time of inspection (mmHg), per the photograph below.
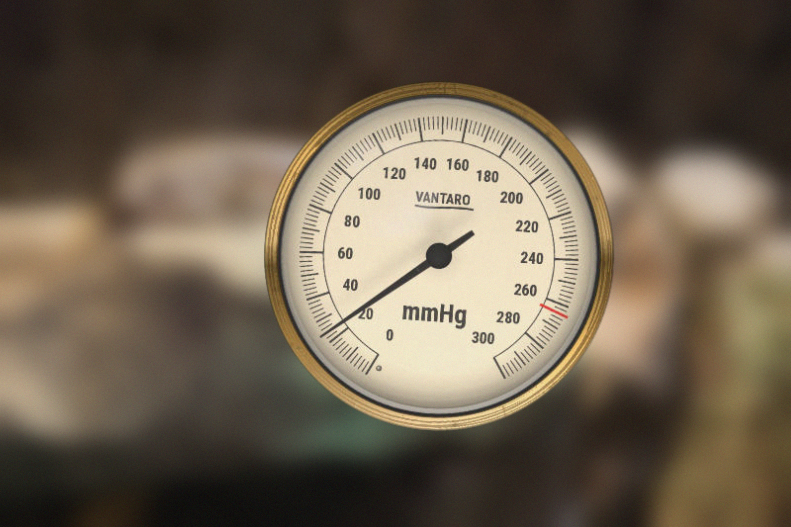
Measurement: 24 mmHg
